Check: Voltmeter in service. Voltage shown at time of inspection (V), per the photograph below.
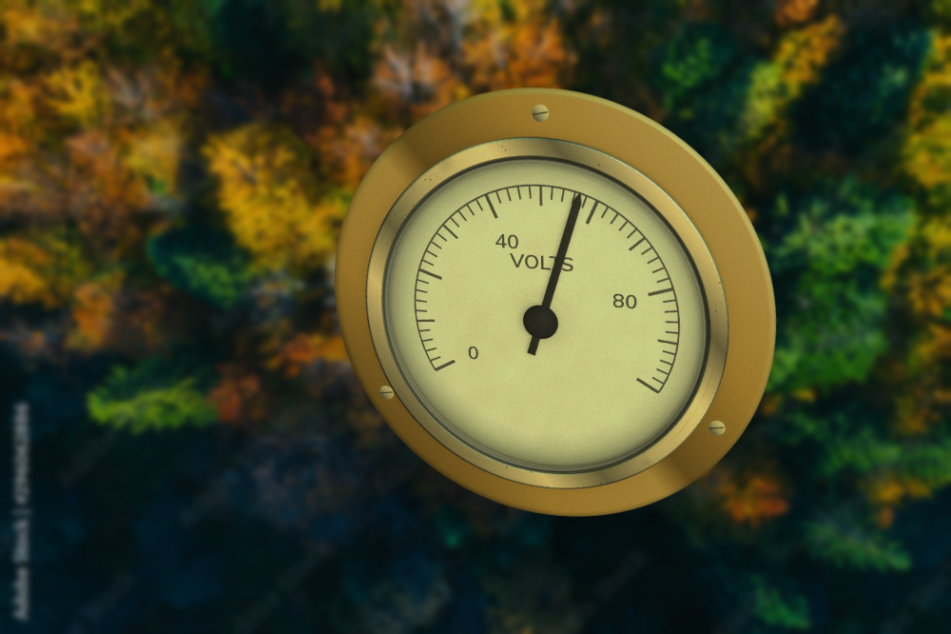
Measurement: 57 V
